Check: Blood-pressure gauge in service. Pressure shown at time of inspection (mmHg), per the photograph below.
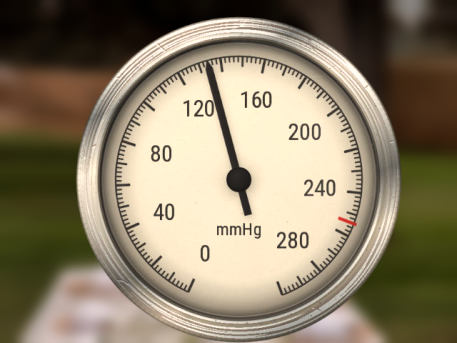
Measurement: 134 mmHg
